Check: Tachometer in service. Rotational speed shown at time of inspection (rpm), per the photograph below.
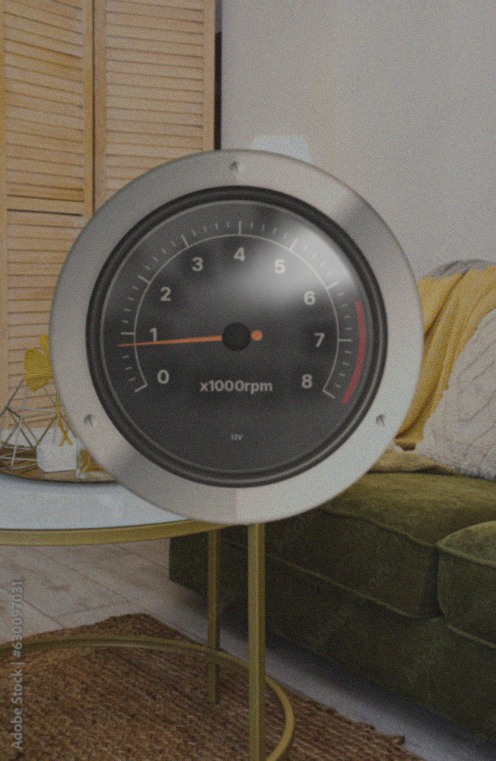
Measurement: 800 rpm
